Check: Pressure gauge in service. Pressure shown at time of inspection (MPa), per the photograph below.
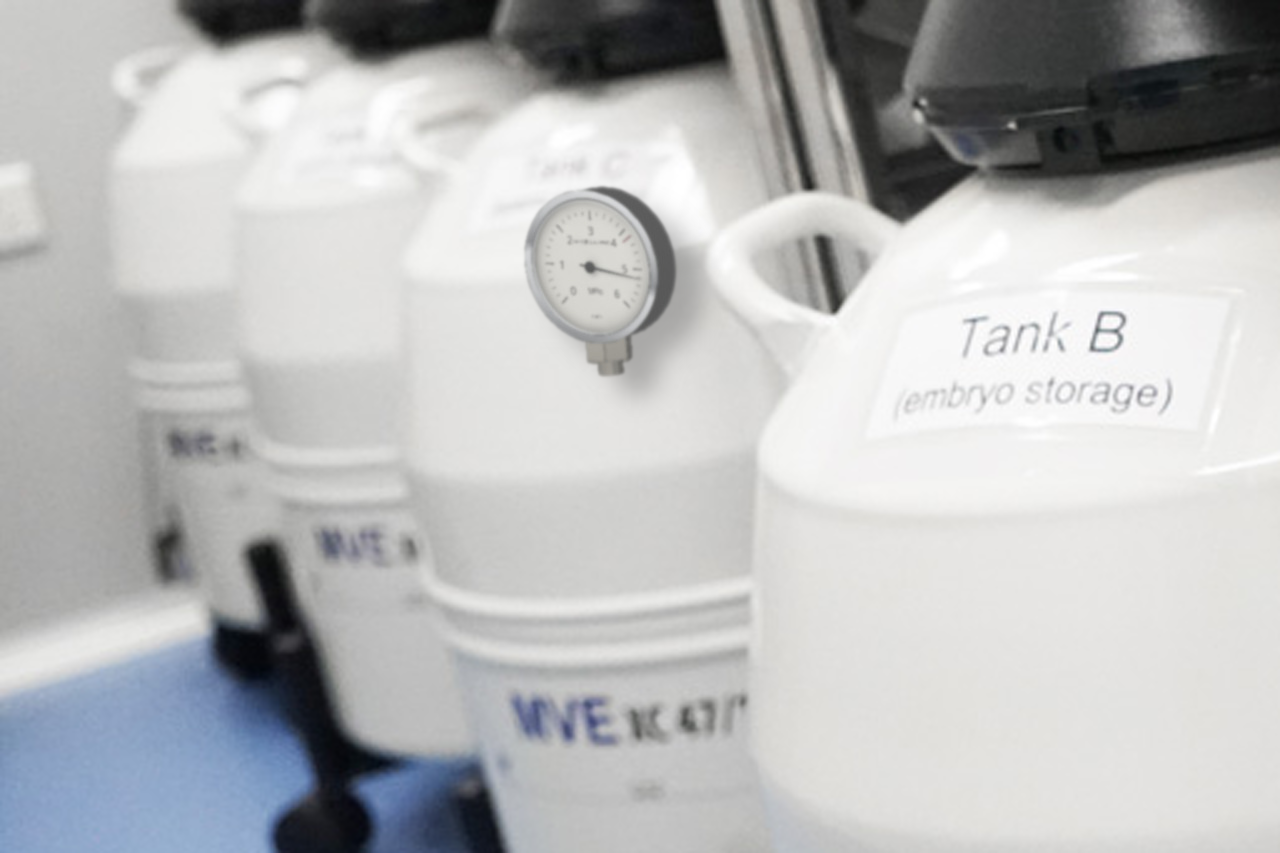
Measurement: 5.2 MPa
